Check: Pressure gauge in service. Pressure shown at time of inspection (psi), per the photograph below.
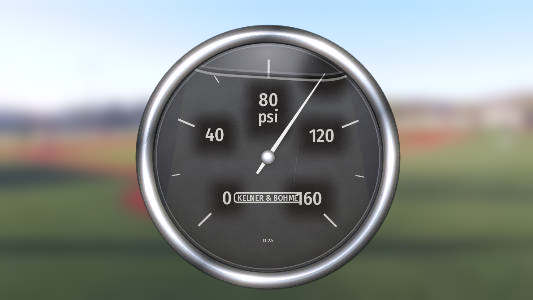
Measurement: 100 psi
